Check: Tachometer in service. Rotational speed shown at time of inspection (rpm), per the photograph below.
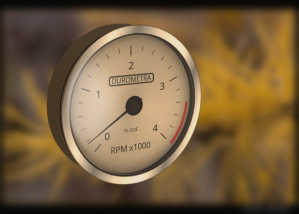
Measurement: 200 rpm
